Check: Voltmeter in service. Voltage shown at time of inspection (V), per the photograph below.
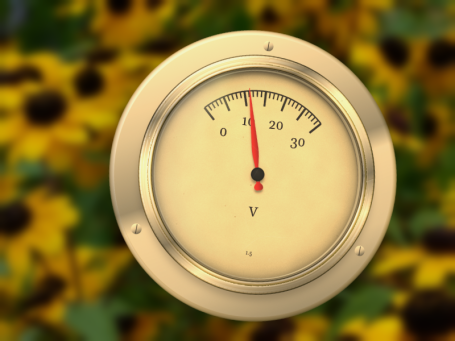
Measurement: 11 V
